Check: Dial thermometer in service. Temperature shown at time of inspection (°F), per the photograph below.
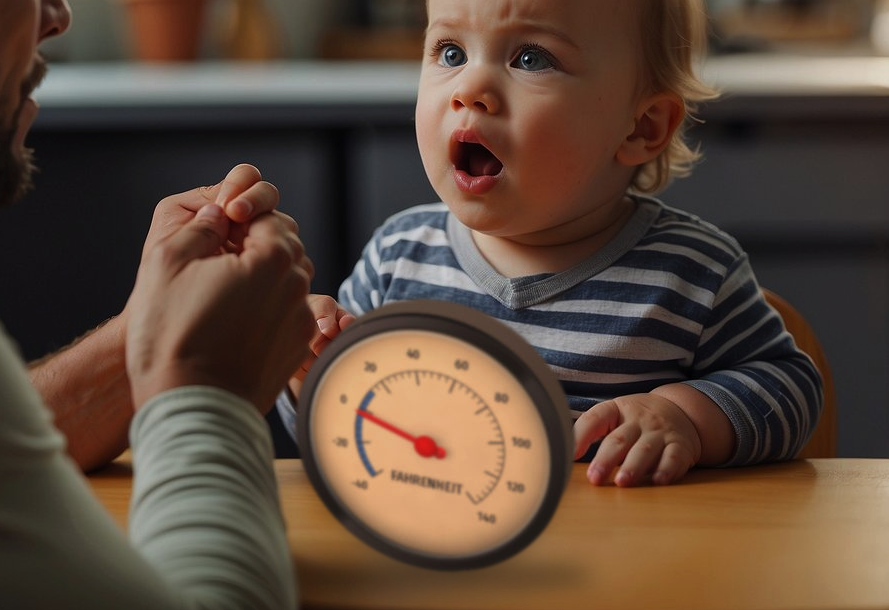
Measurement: 0 °F
